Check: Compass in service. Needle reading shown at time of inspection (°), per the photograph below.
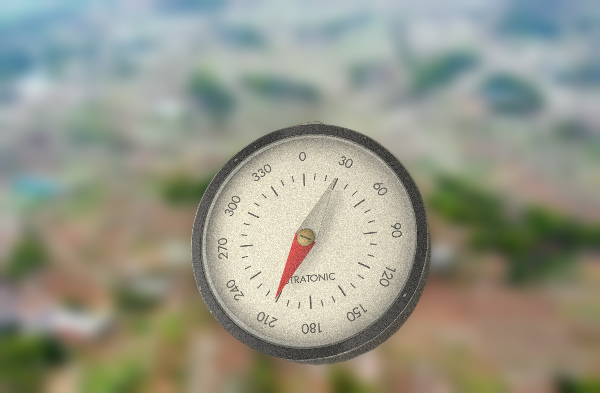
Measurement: 210 °
